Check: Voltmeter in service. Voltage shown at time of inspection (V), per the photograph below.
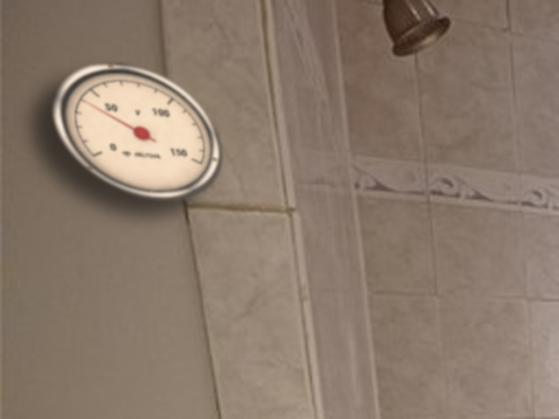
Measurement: 40 V
